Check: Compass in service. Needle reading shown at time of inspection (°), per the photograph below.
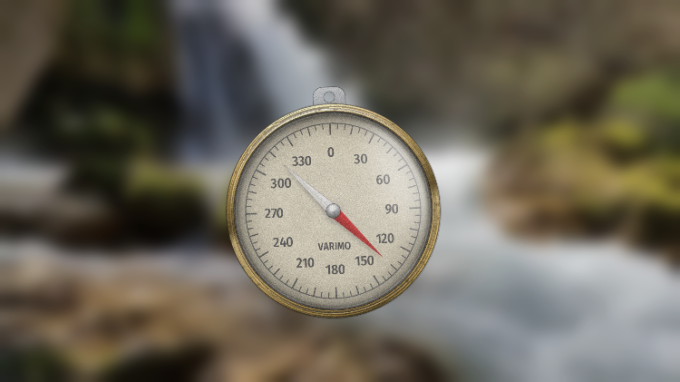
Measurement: 135 °
